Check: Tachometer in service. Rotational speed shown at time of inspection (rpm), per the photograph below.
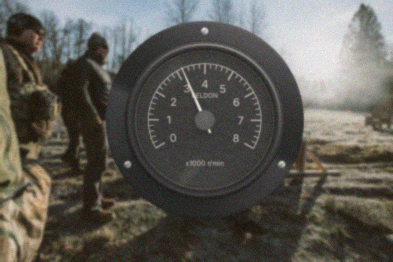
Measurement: 3200 rpm
